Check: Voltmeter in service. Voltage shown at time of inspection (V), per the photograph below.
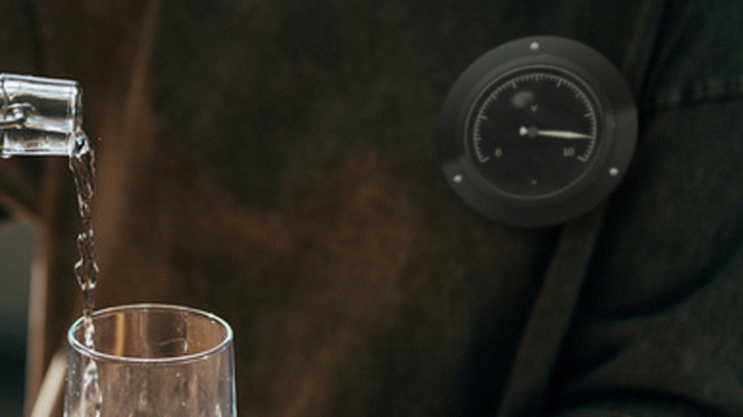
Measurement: 9 V
